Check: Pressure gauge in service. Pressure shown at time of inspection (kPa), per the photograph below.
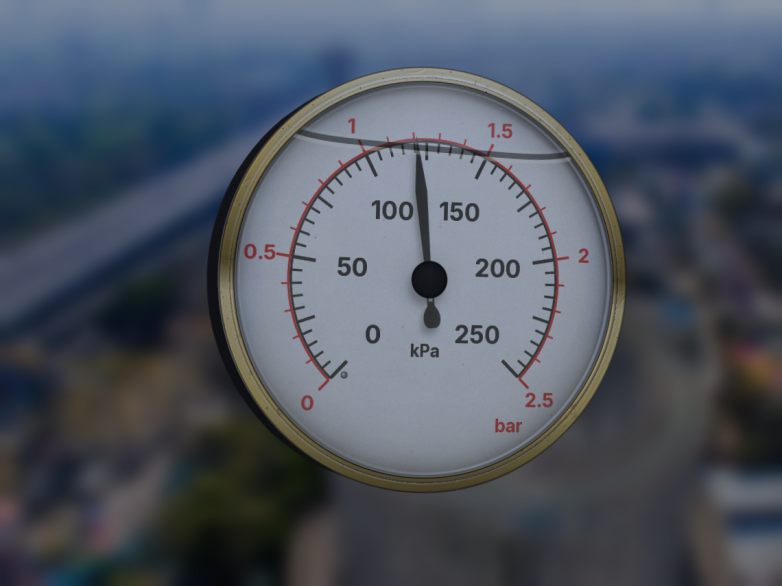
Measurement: 120 kPa
